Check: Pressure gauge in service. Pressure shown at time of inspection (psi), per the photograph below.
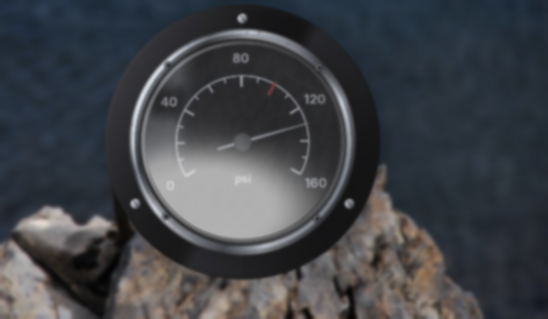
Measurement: 130 psi
